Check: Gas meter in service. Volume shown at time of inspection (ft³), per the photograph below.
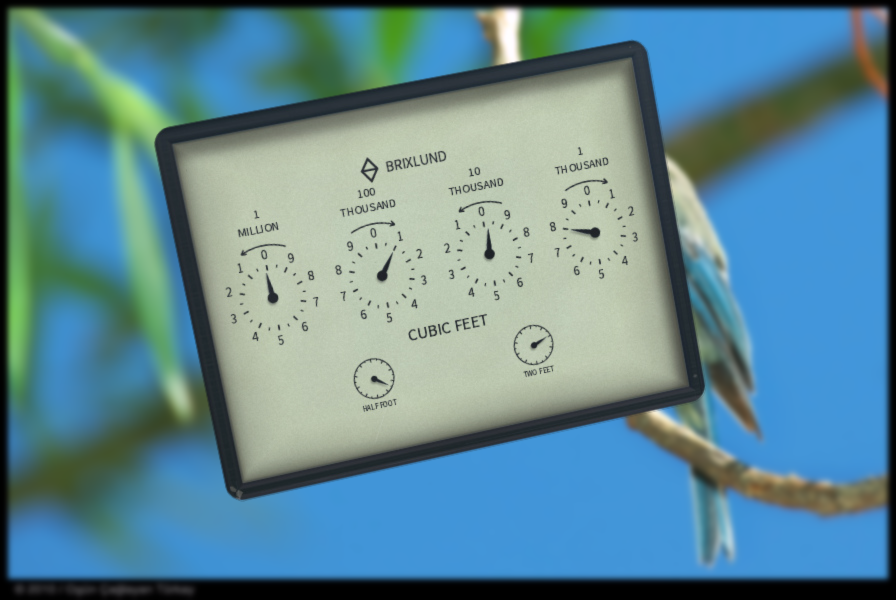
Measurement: 9800 ft³
